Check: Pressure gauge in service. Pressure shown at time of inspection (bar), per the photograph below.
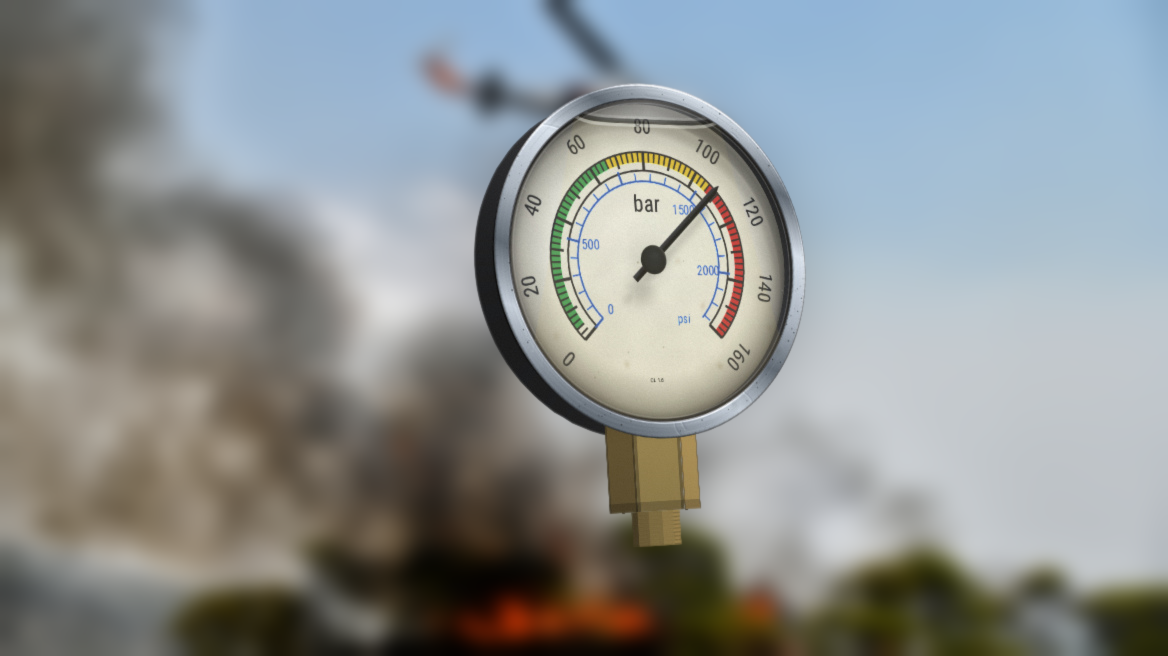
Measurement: 108 bar
